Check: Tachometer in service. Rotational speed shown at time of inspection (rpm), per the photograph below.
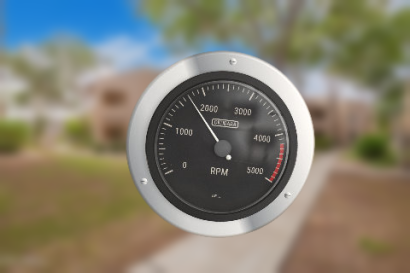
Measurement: 1700 rpm
